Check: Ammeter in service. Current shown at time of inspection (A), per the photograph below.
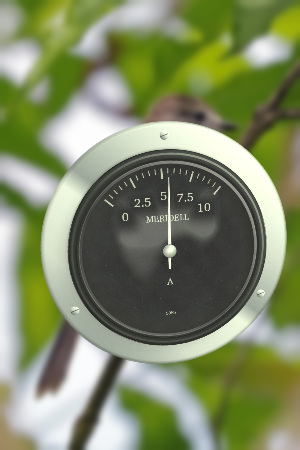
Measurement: 5.5 A
